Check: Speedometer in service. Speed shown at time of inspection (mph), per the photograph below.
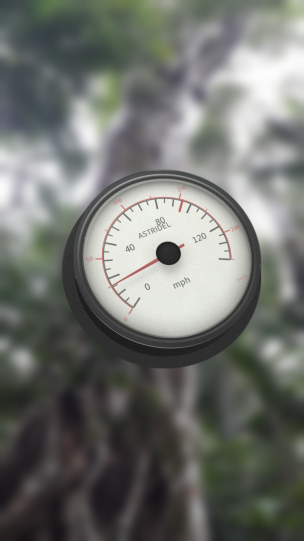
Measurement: 15 mph
